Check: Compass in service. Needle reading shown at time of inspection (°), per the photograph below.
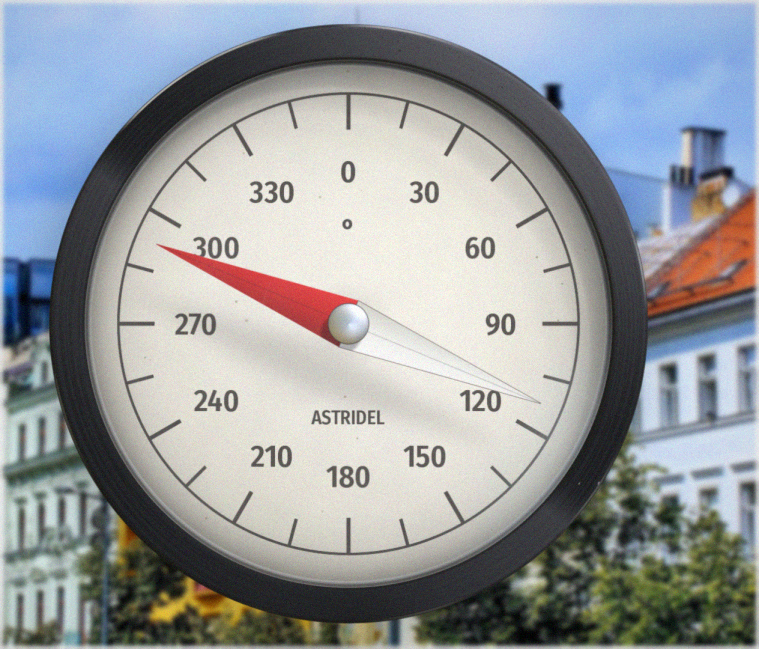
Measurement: 292.5 °
